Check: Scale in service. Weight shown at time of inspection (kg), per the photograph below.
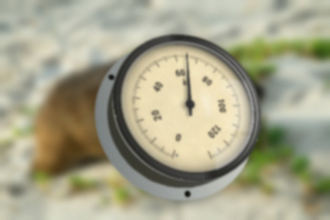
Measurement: 65 kg
